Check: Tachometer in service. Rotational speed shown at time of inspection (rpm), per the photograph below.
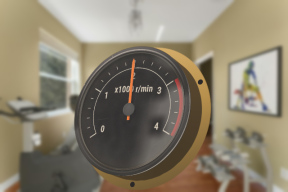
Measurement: 2000 rpm
